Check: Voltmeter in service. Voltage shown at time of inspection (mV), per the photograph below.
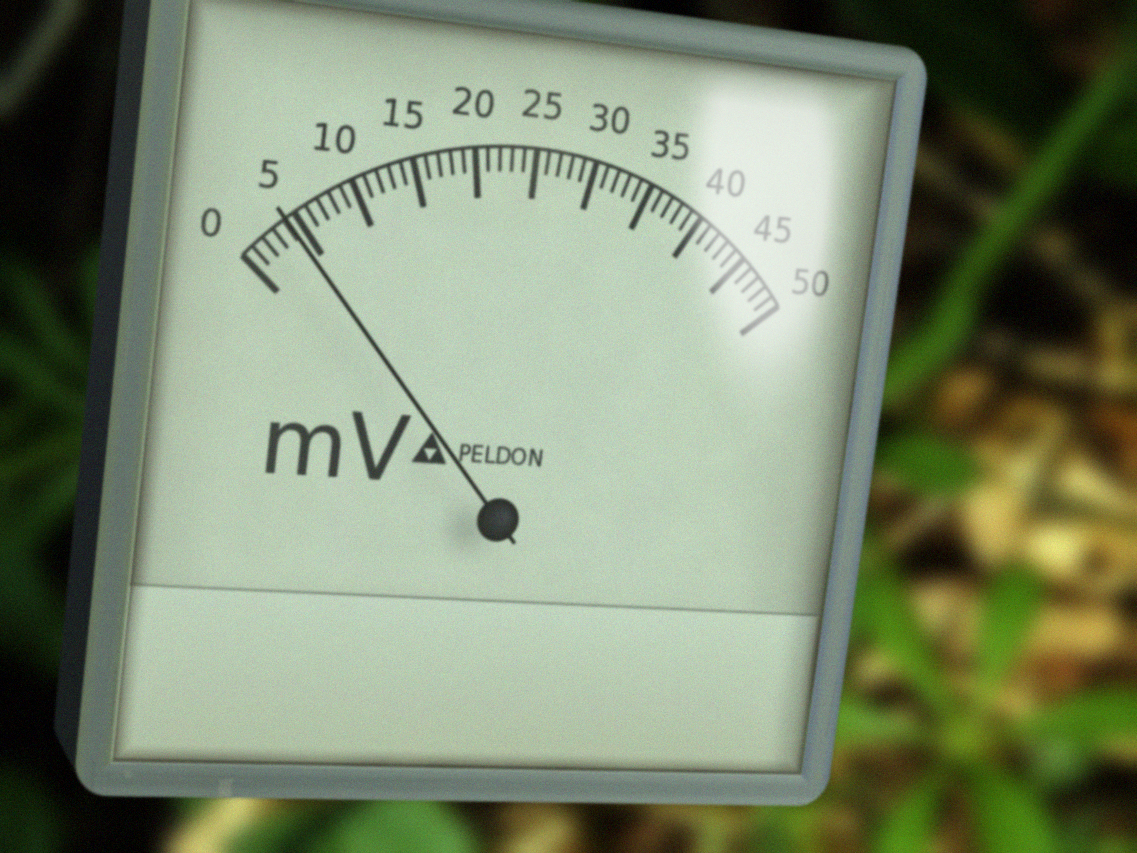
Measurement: 4 mV
